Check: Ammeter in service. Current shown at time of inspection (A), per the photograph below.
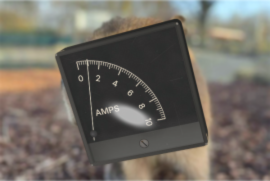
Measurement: 1 A
